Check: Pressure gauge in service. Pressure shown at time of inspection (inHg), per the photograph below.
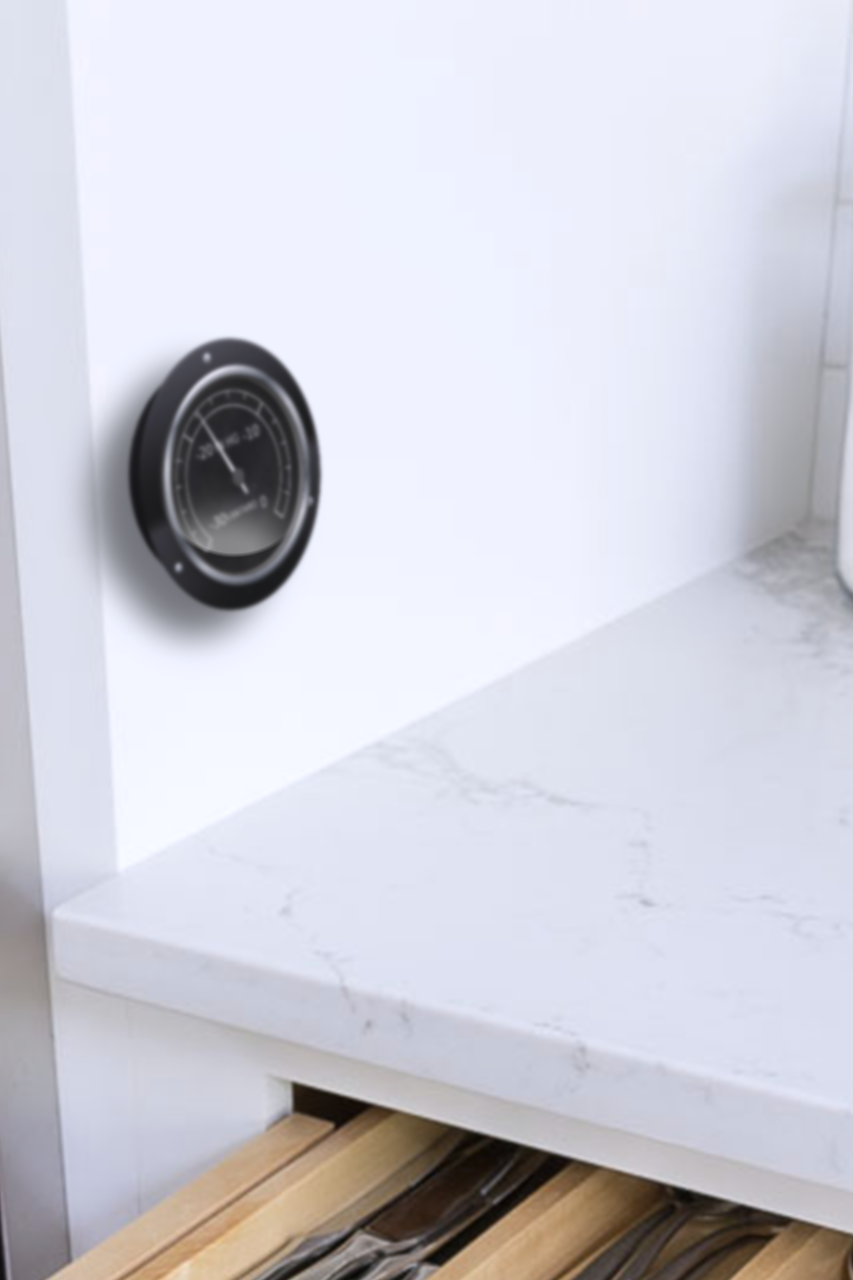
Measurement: -18 inHg
